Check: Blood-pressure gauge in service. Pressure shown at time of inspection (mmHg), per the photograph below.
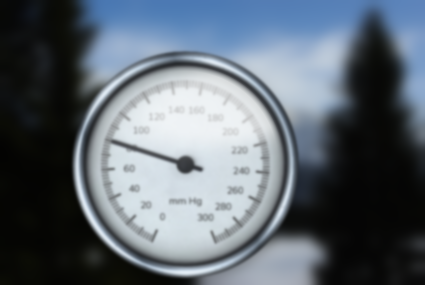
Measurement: 80 mmHg
